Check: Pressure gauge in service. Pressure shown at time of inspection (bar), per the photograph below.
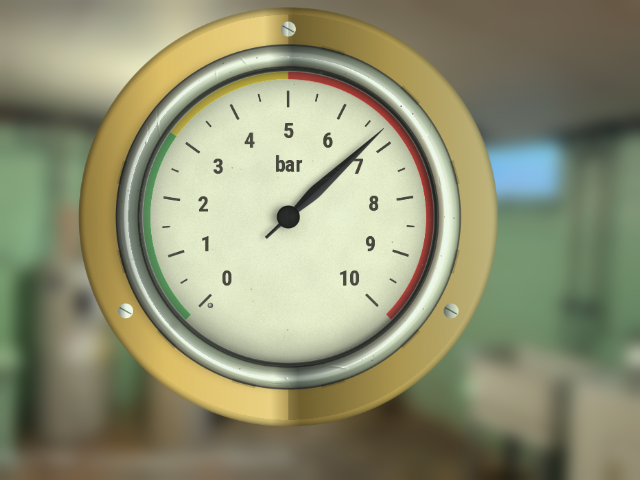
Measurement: 6.75 bar
